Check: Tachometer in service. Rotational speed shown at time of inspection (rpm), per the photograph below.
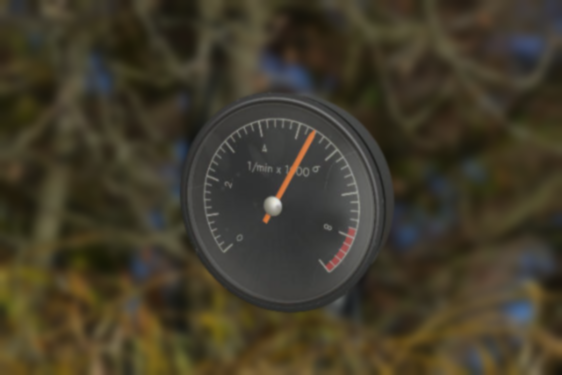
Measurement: 5400 rpm
